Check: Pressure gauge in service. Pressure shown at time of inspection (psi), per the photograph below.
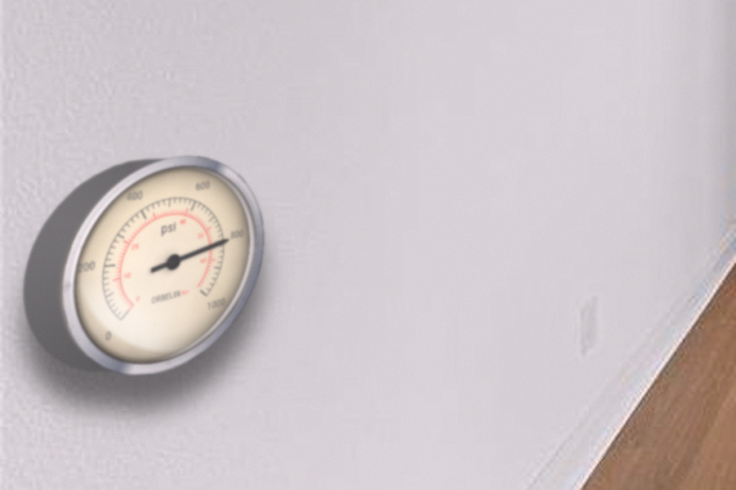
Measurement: 800 psi
